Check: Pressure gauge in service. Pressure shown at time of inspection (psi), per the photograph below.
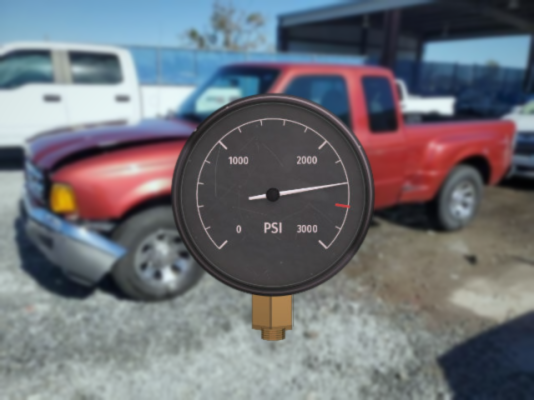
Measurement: 2400 psi
